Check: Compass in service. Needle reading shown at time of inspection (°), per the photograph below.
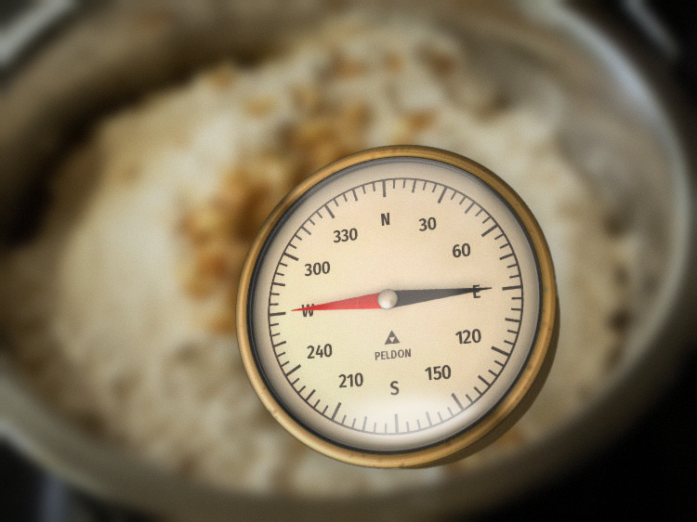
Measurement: 270 °
